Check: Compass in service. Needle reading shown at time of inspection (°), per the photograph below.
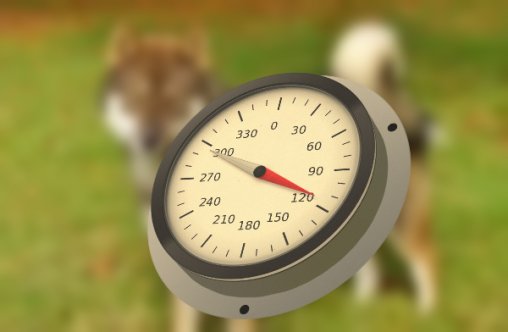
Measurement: 115 °
